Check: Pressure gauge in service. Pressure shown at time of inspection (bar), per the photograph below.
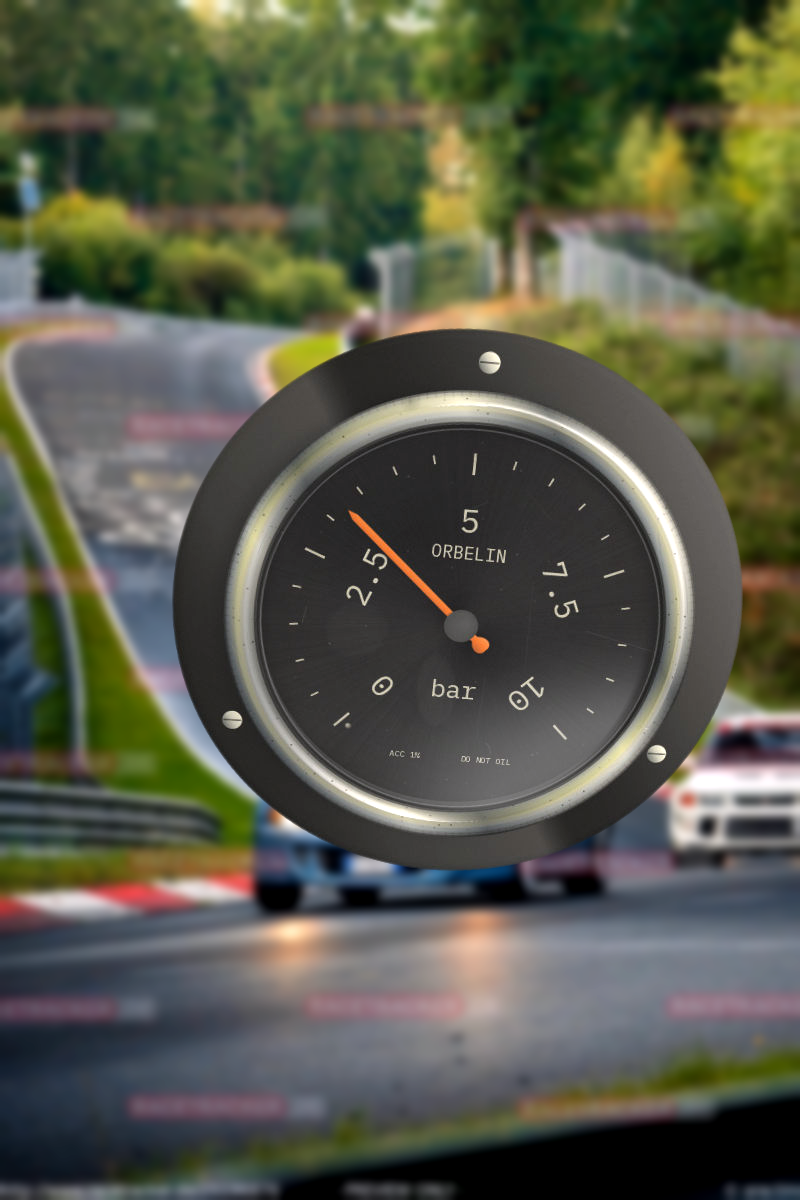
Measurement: 3.25 bar
